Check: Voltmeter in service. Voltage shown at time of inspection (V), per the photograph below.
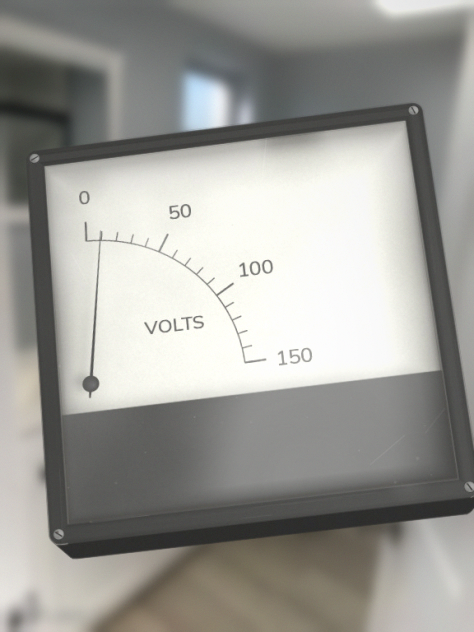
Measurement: 10 V
